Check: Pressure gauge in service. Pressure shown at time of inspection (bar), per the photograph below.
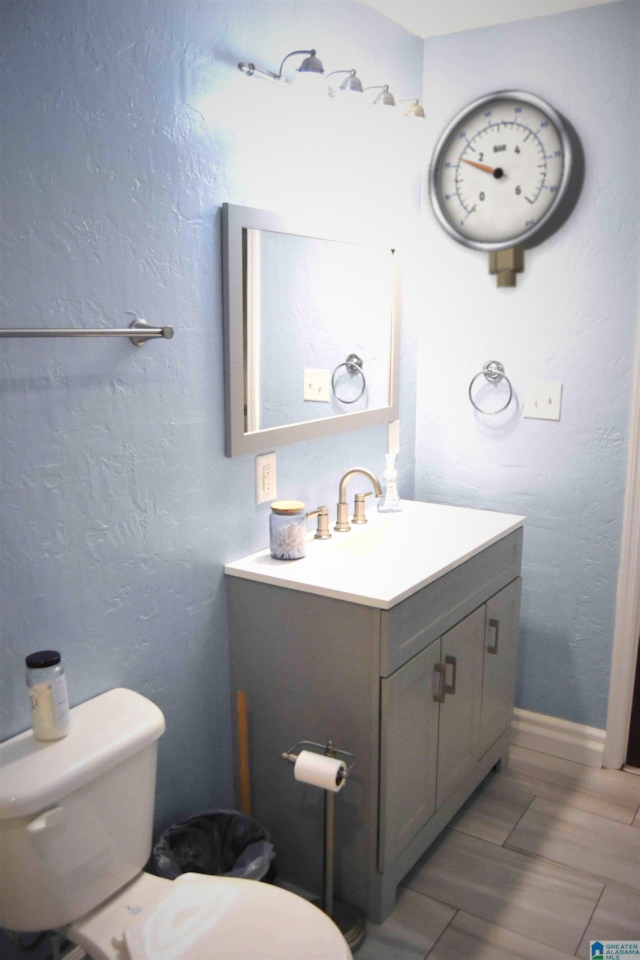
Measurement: 1.6 bar
